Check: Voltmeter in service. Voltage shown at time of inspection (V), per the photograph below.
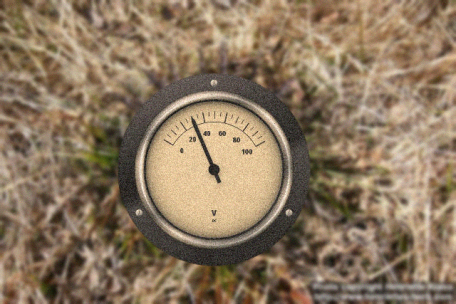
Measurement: 30 V
